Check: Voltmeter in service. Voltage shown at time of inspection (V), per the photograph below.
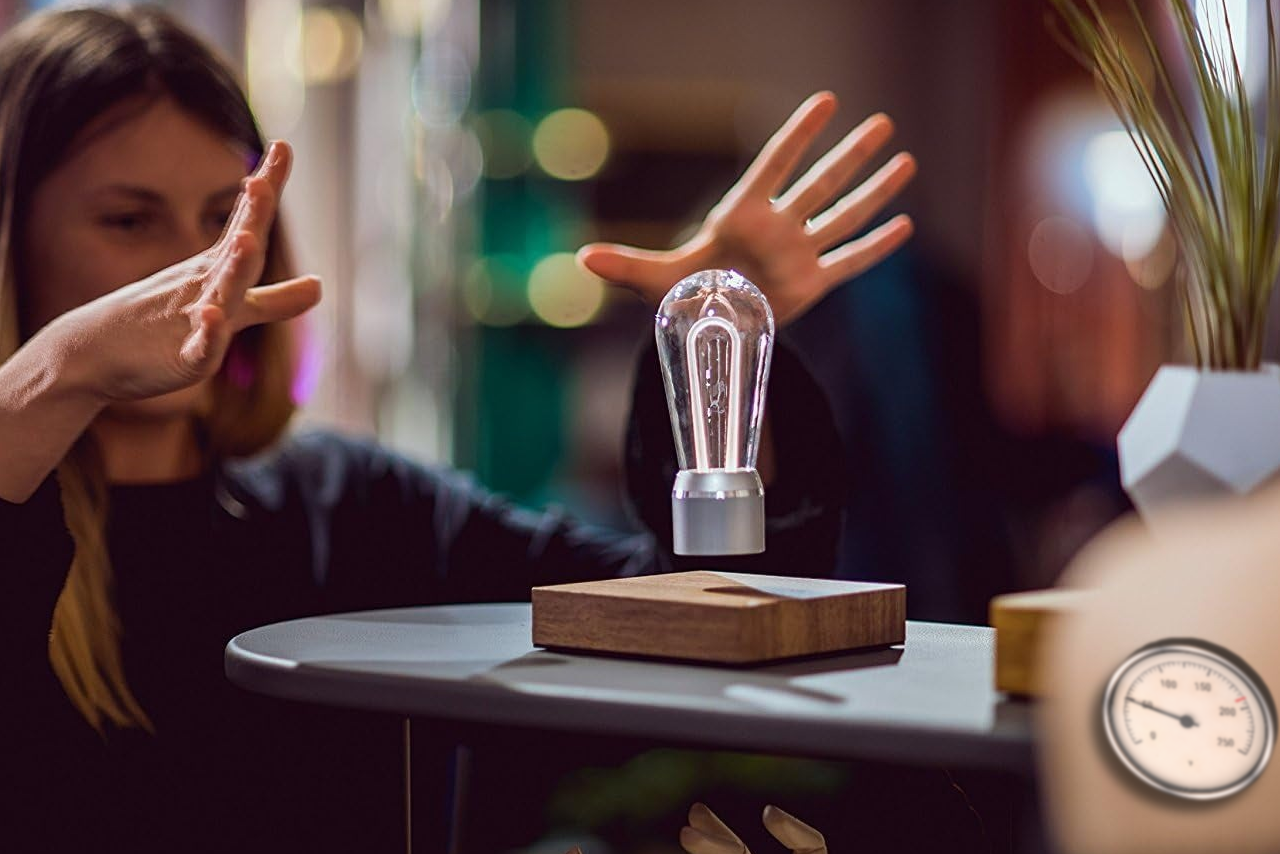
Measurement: 50 V
